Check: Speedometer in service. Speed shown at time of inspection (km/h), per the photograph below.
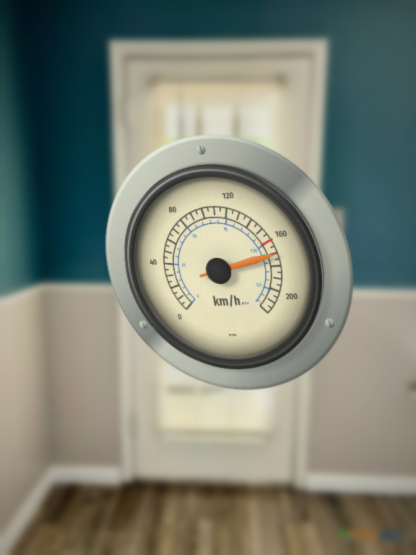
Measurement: 170 km/h
